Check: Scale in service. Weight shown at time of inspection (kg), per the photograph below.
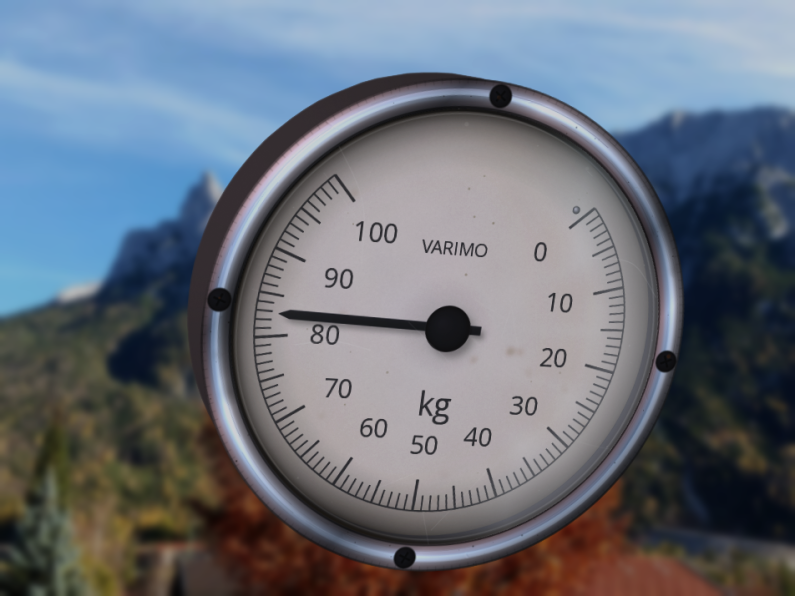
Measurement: 83 kg
